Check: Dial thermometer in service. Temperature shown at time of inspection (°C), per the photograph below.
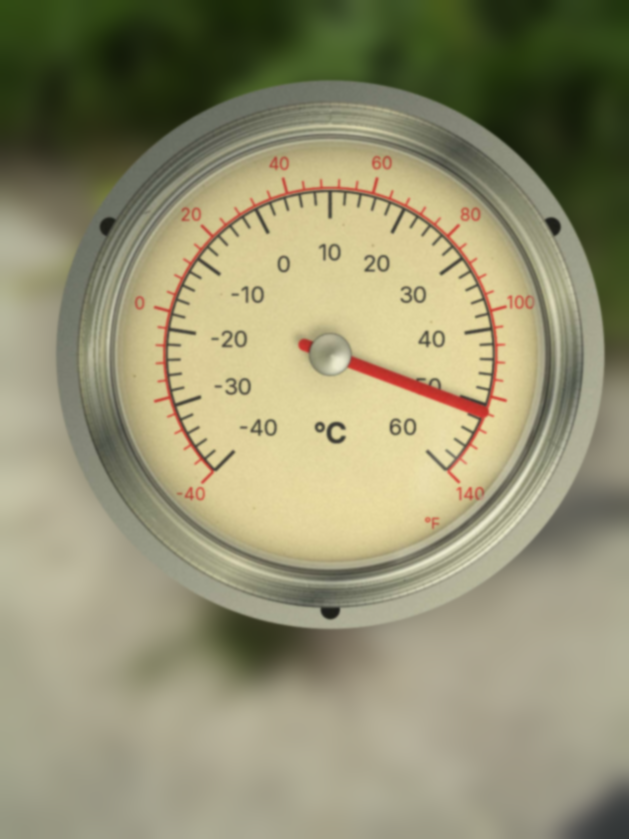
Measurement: 51 °C
